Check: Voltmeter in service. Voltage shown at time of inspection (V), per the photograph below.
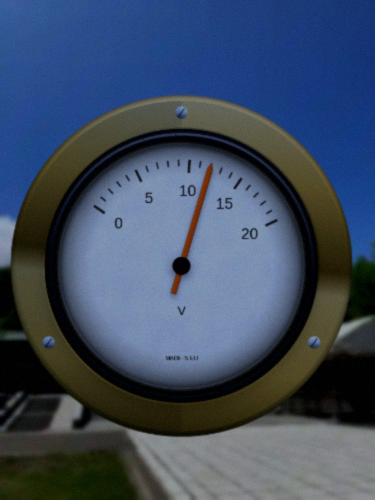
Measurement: 12 V
